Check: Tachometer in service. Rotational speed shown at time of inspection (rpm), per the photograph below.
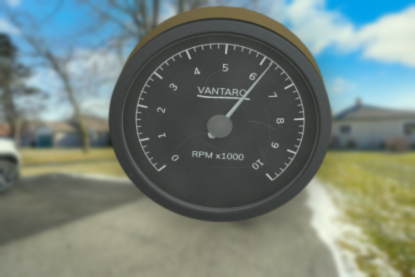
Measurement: 6200 rpm
